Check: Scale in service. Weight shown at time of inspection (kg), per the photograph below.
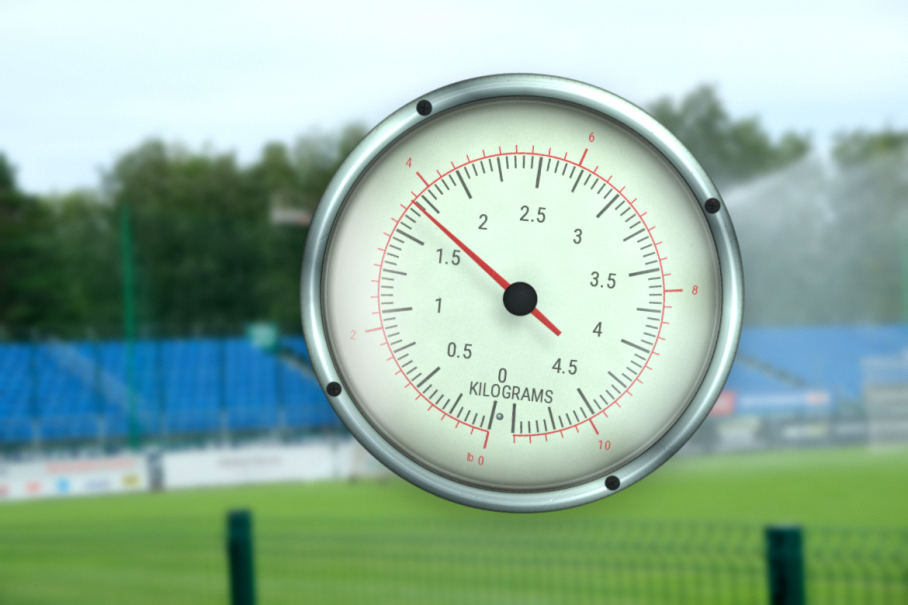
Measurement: 1.7 kg
